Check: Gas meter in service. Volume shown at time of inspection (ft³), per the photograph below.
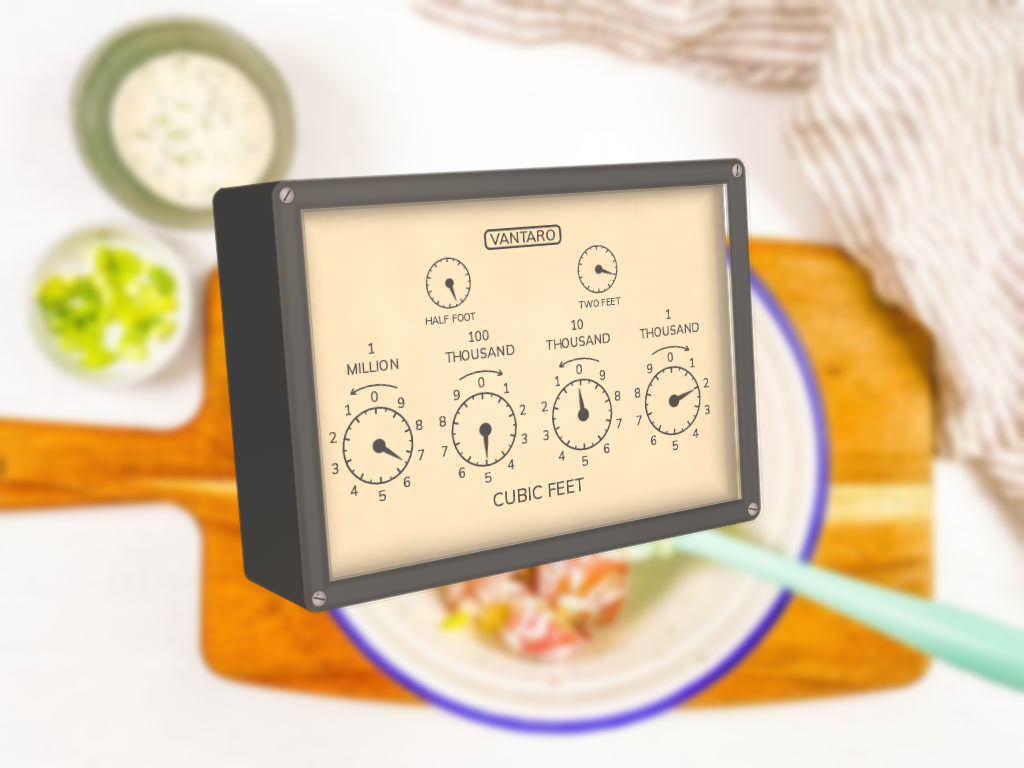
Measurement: 650200 ft³
